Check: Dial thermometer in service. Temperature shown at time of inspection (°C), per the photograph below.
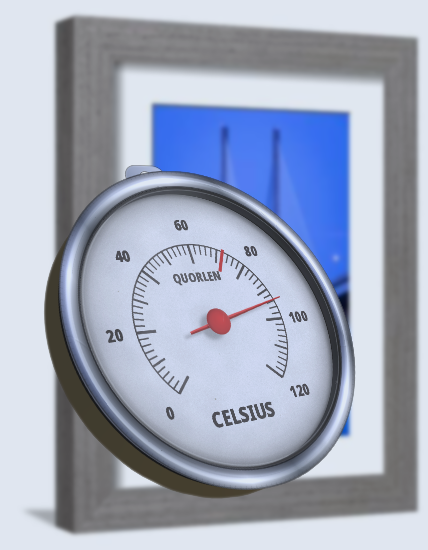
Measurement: 94 °C
